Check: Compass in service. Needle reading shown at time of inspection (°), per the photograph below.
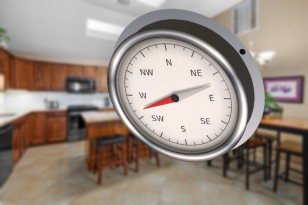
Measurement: 250 °
